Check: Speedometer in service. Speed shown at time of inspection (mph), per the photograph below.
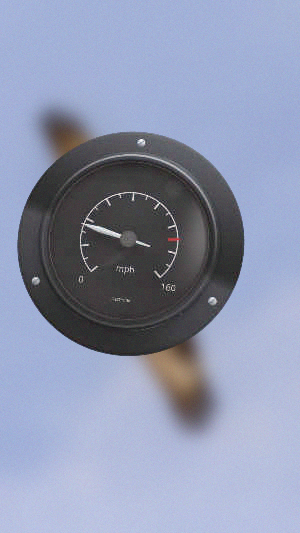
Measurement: 35 mph
